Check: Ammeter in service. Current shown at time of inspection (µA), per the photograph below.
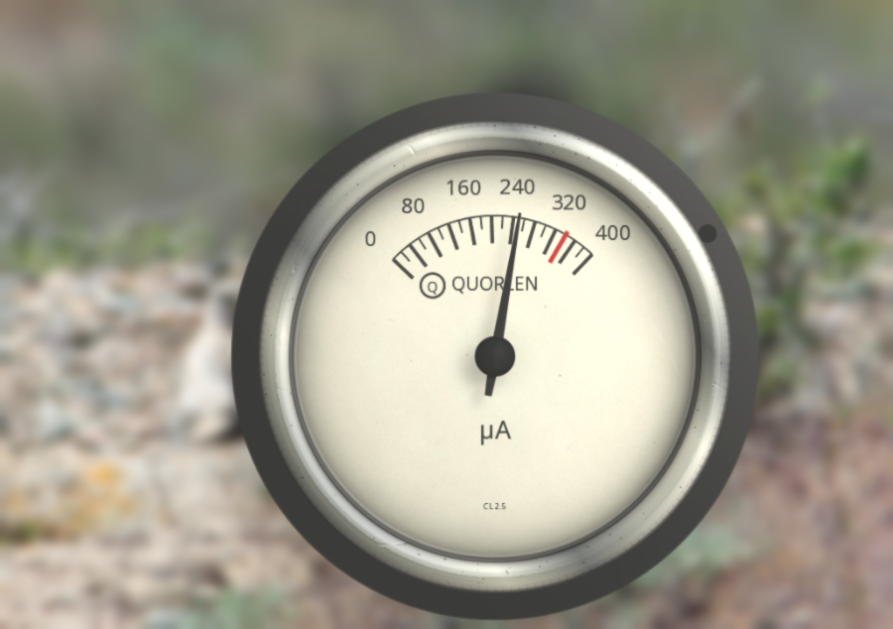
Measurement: 250 µA
